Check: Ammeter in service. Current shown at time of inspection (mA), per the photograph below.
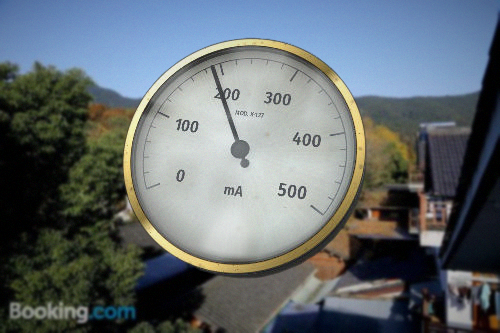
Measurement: 190 mA
